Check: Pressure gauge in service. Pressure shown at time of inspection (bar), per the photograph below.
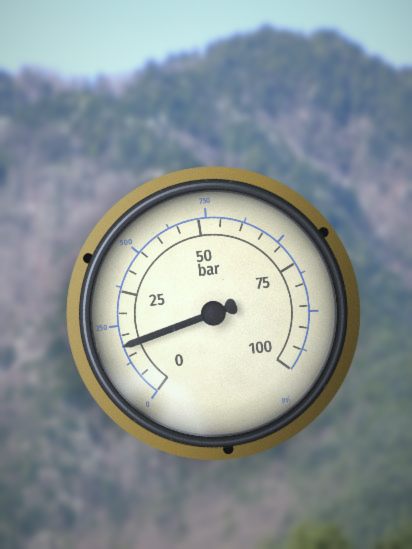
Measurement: 12.5 bar
